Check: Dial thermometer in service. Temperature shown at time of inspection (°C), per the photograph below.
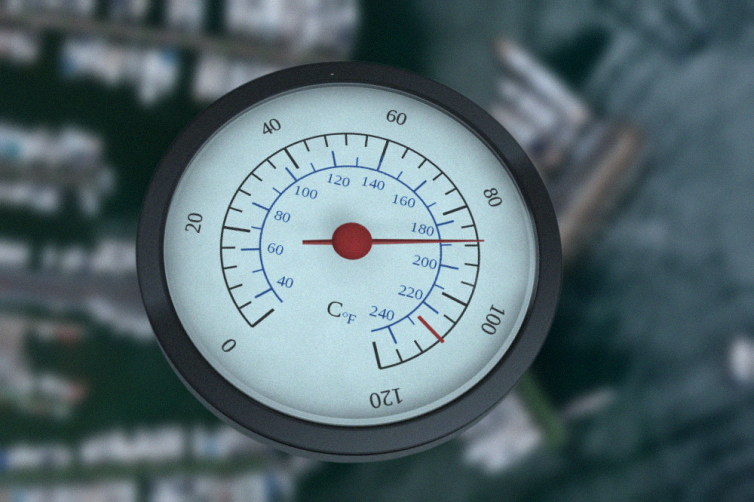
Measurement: 88 °C
